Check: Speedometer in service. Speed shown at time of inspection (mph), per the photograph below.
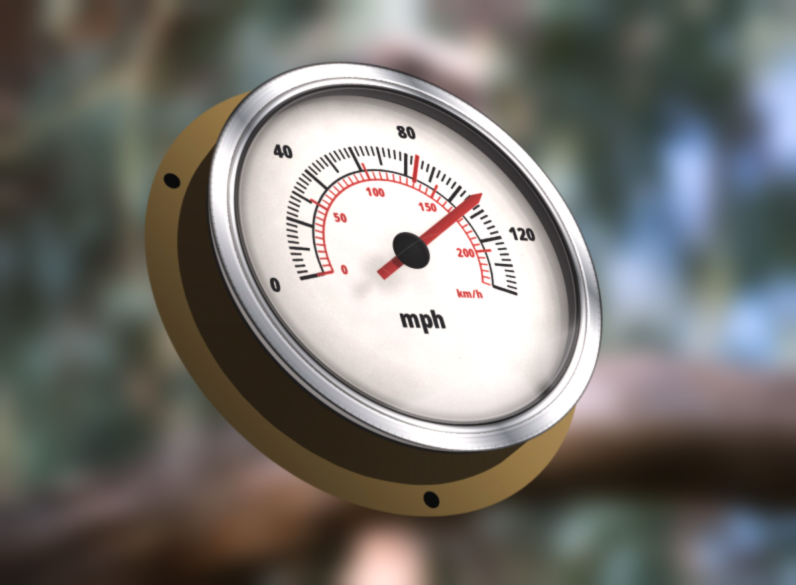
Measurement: 106 mph
